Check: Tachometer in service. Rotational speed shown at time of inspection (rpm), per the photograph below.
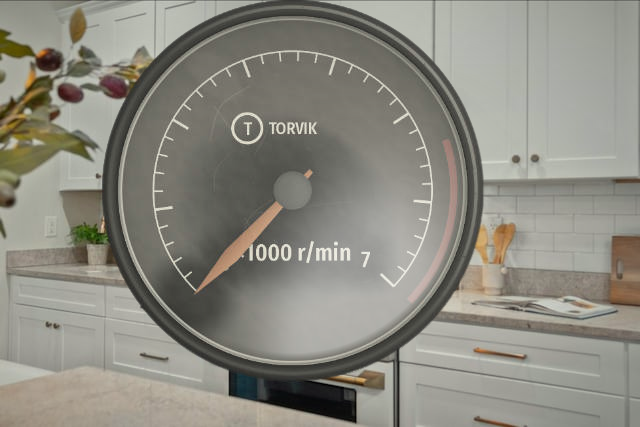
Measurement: 0 rpm
